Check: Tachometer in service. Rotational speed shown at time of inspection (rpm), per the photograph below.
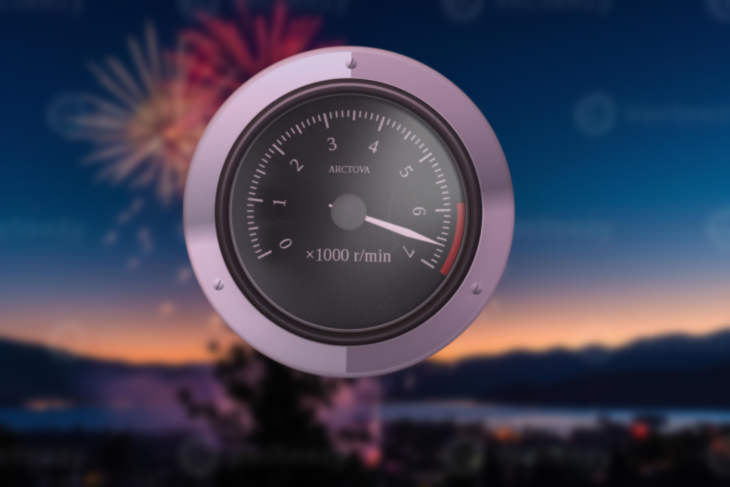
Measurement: 6600 rpm
